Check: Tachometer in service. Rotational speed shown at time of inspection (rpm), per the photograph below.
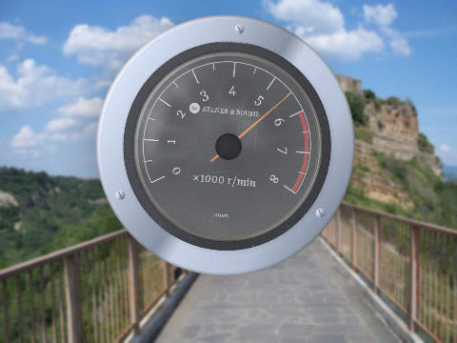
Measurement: 5500 rpm
